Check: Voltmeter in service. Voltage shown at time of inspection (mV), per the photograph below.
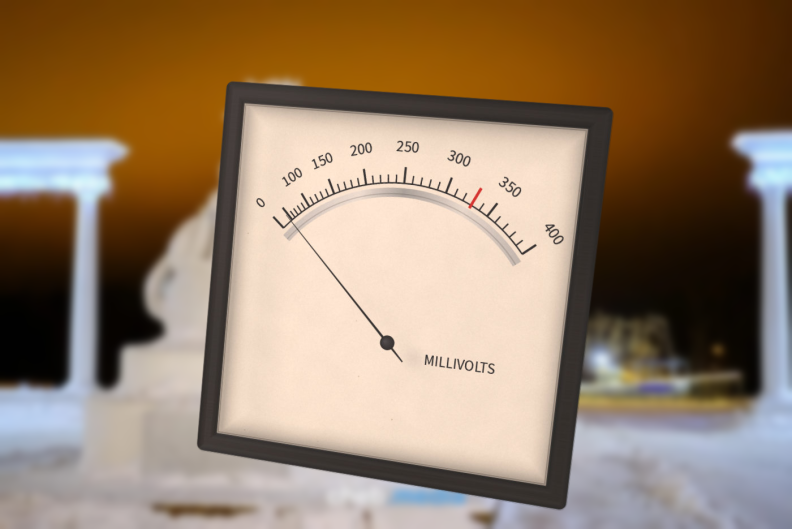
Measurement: 50 mV
